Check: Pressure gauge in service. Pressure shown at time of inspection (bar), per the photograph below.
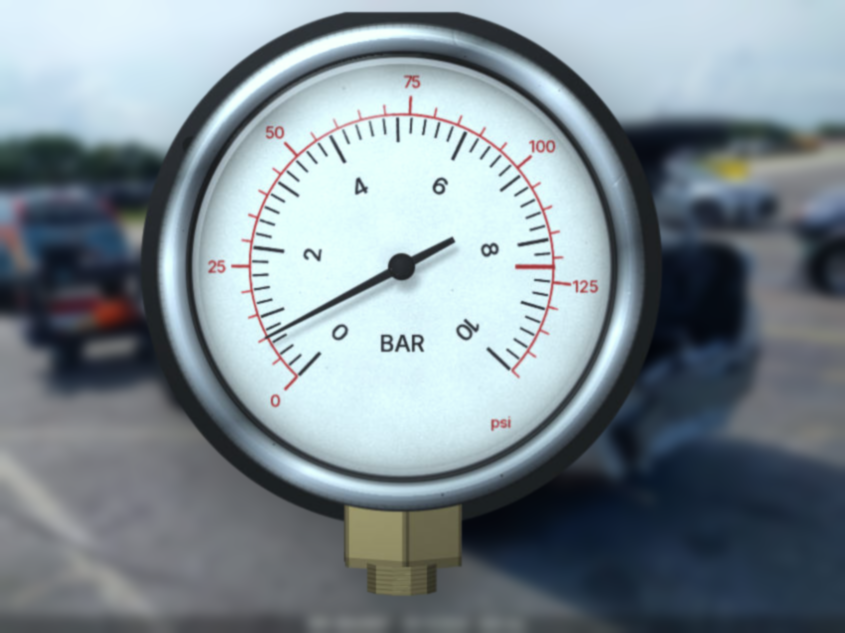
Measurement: 0.7 bar
